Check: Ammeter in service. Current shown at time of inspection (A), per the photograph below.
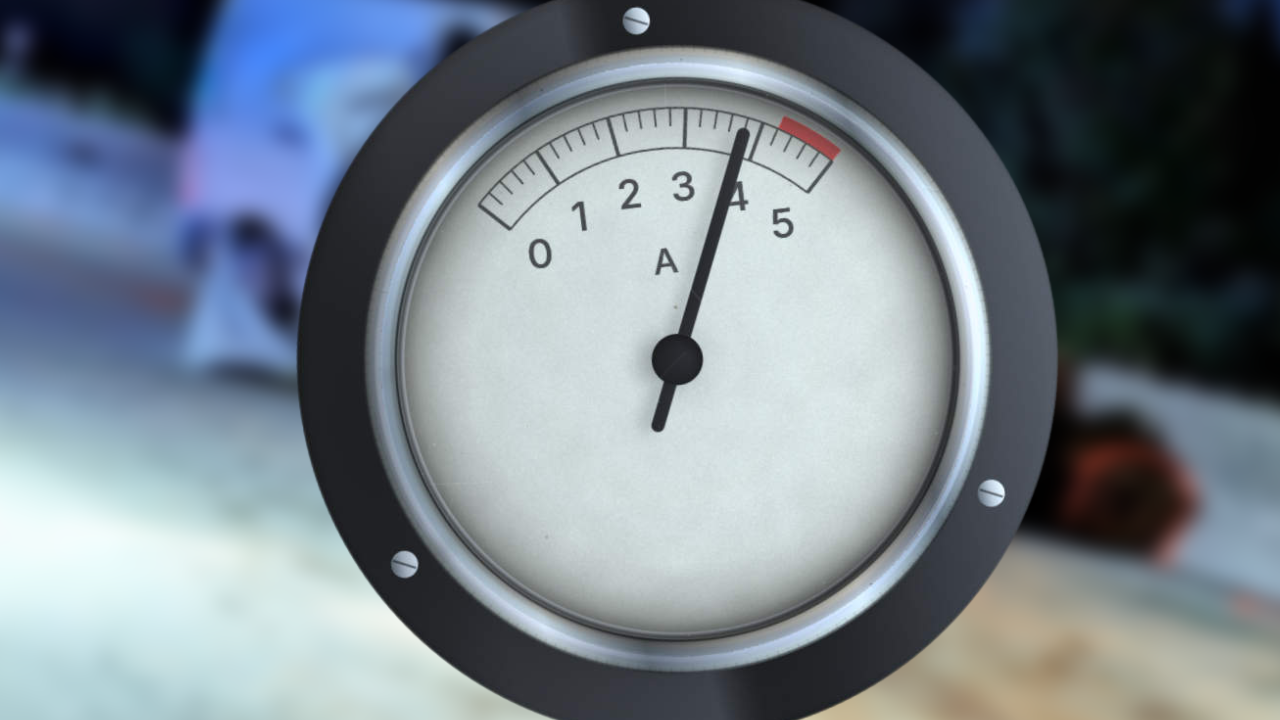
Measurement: 3.8 A
